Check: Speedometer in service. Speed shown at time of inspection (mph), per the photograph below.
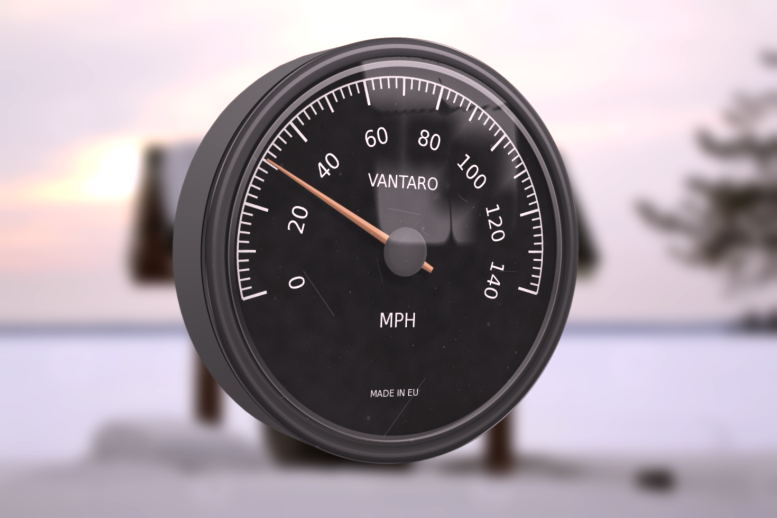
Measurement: 30 mph
